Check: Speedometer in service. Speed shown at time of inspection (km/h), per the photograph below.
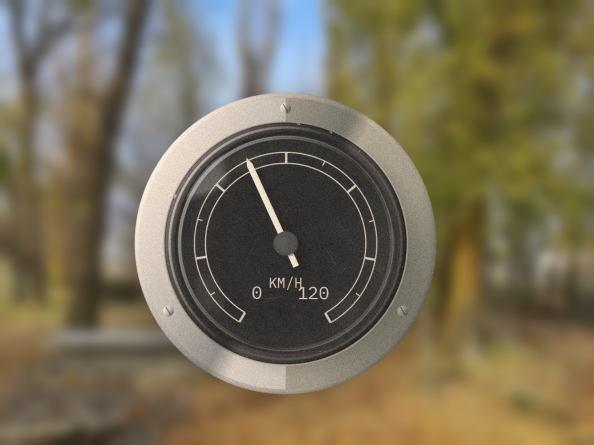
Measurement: 50 km/h
